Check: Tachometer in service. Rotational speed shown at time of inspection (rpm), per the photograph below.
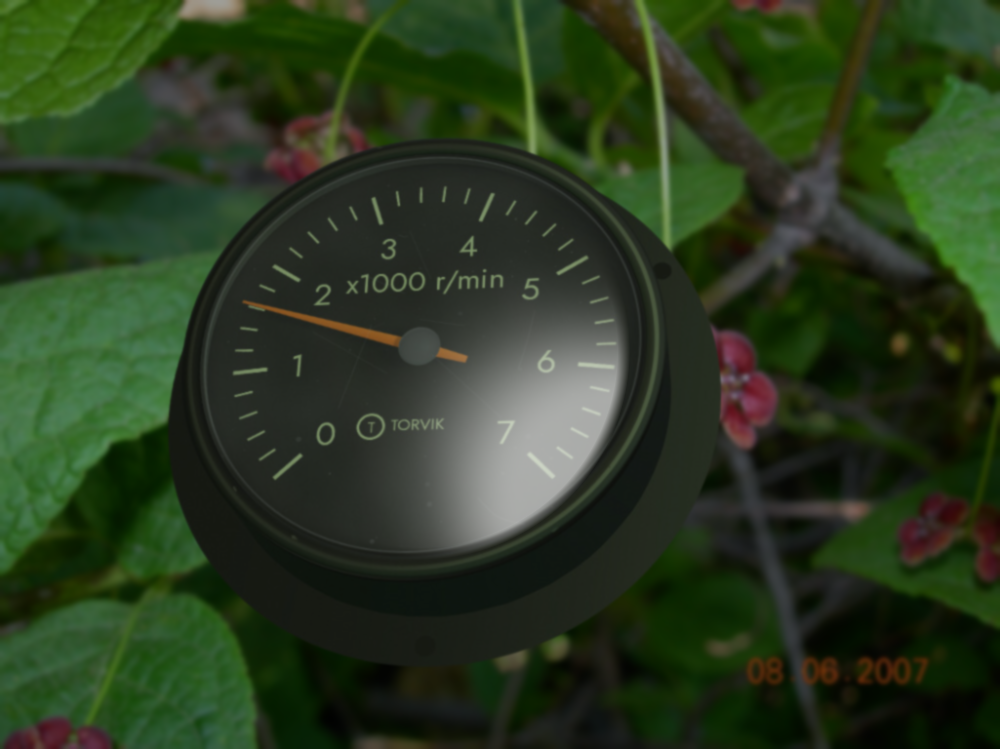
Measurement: 1600 rpm
